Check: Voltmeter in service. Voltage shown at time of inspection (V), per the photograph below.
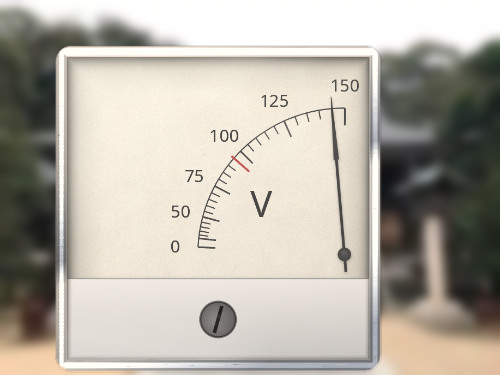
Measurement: 145 V
